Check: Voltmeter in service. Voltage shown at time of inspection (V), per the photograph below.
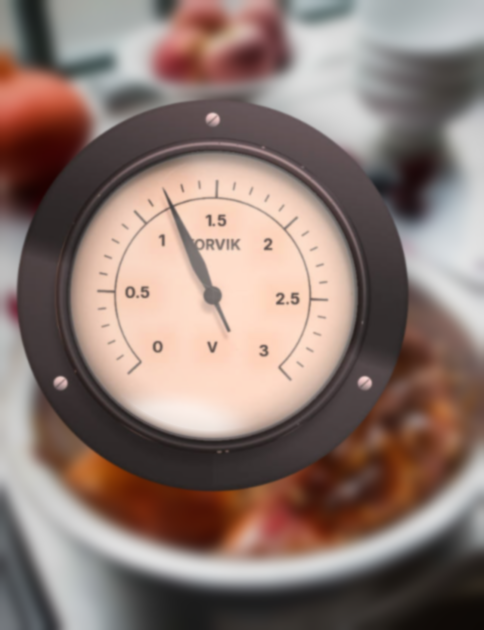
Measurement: 1.2 V
